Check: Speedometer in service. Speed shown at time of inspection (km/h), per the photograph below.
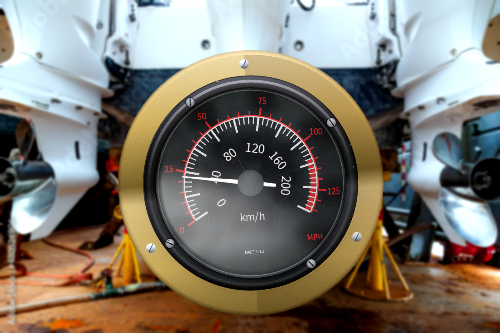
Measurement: 36 km/h
